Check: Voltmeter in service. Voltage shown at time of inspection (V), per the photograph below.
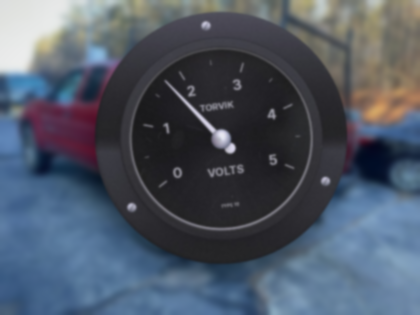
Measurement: 1.75 V
